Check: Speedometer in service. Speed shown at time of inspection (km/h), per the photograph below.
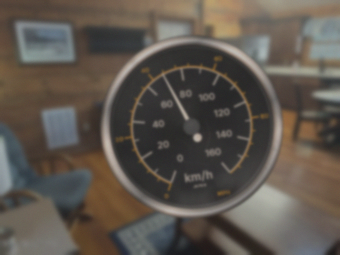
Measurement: 70 km/h
